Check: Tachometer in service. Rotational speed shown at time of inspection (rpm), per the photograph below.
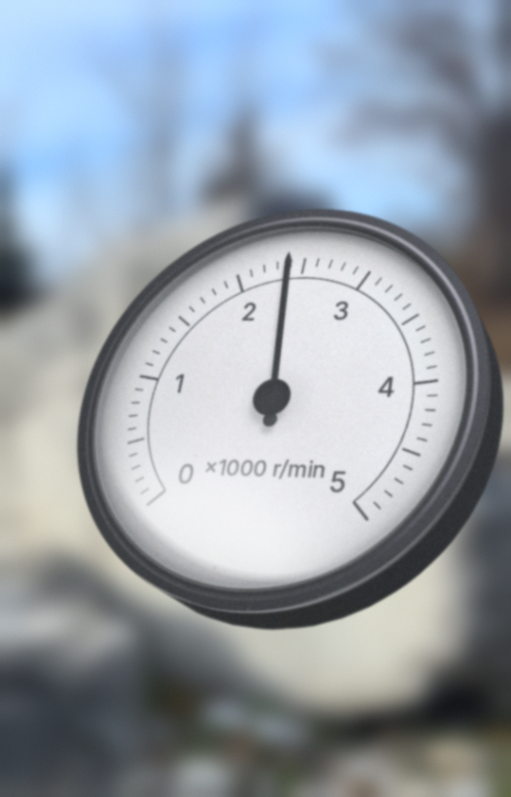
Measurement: 2400 rpm
